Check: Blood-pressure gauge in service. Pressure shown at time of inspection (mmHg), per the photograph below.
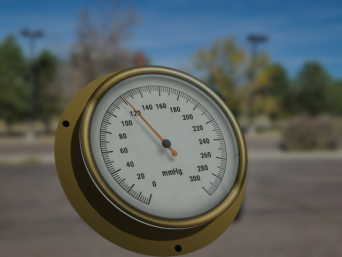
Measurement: 120 mmHg
